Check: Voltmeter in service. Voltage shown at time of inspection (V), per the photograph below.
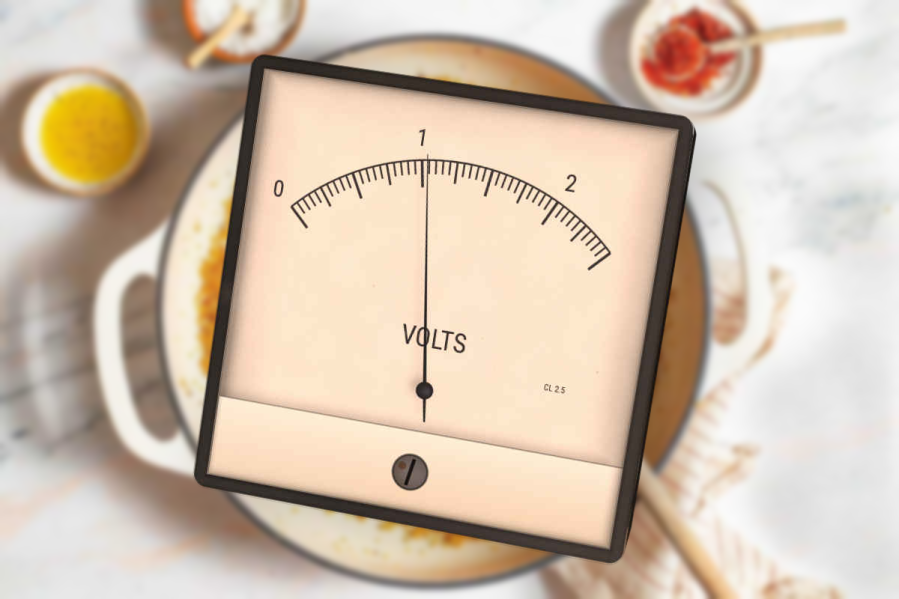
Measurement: 1.05 V
